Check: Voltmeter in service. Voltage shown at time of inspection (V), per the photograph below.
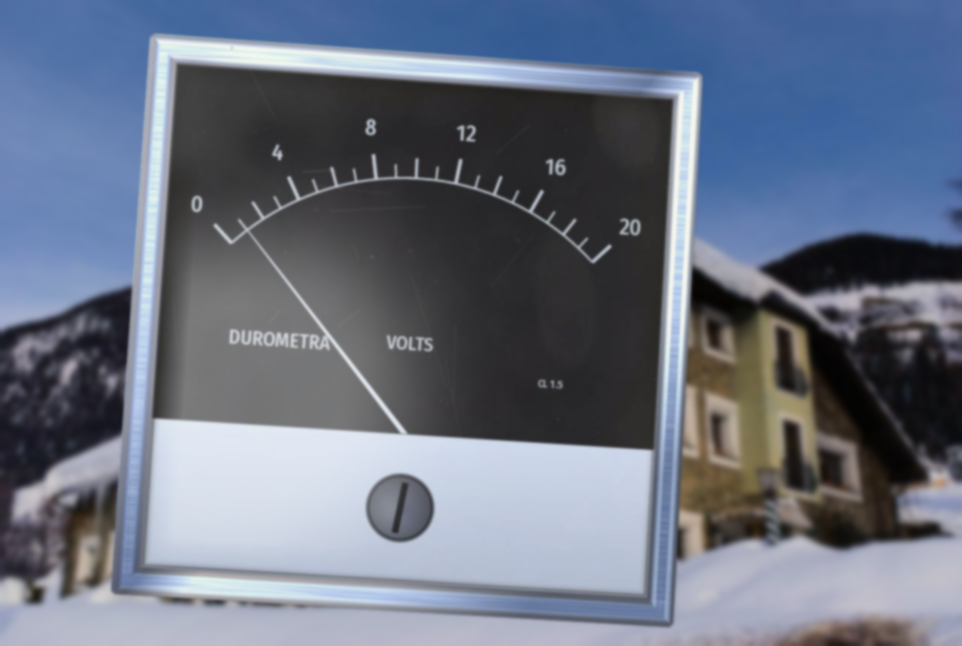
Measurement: 1 V
